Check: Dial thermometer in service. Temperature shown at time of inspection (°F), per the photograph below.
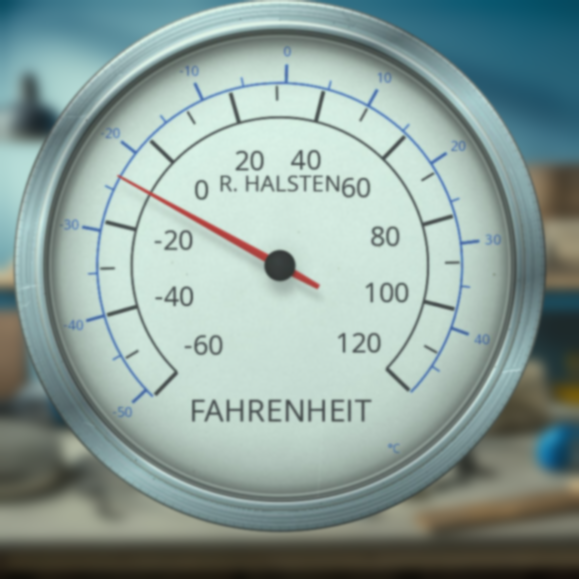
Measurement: -10 °F
